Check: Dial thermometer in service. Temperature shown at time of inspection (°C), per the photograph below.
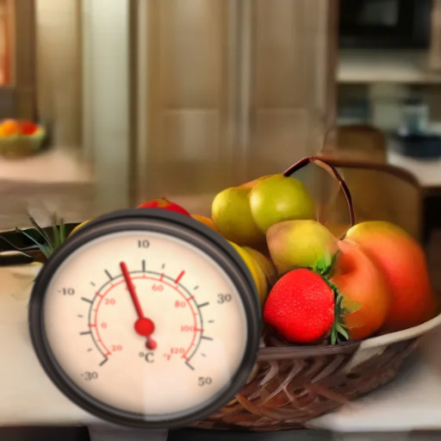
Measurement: 5 °C
